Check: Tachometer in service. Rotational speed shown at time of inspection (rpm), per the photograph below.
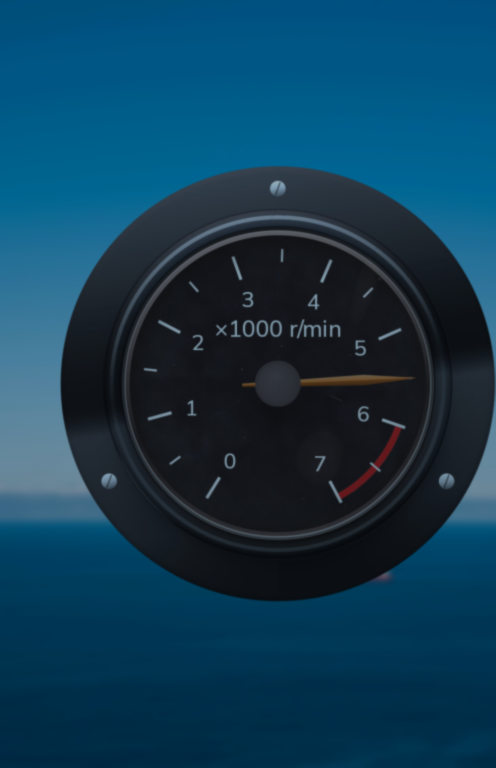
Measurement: 5500 rpm
